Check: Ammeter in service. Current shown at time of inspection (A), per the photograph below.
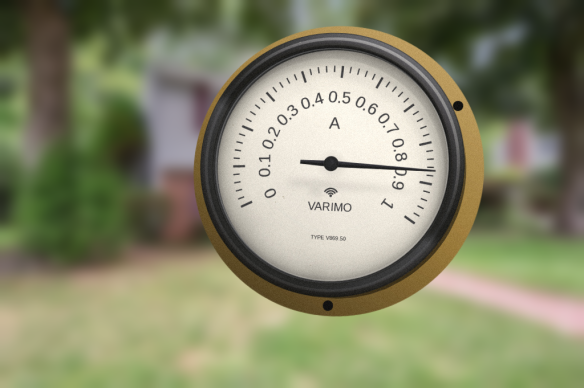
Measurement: 0.87 A
